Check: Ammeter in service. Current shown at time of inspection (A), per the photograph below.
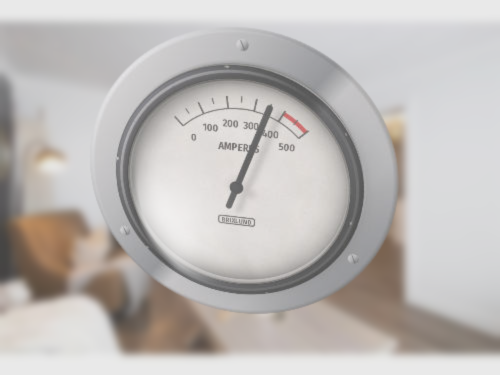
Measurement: 350 A
